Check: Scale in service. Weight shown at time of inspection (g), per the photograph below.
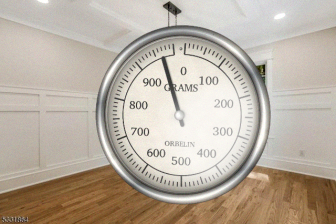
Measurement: 970 g
